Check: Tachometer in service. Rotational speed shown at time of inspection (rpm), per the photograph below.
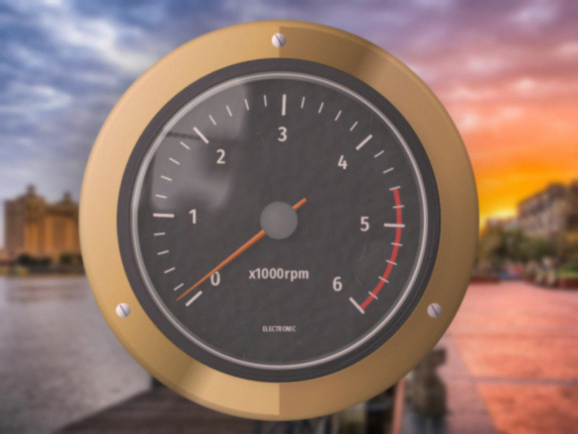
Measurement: 100 rpm
